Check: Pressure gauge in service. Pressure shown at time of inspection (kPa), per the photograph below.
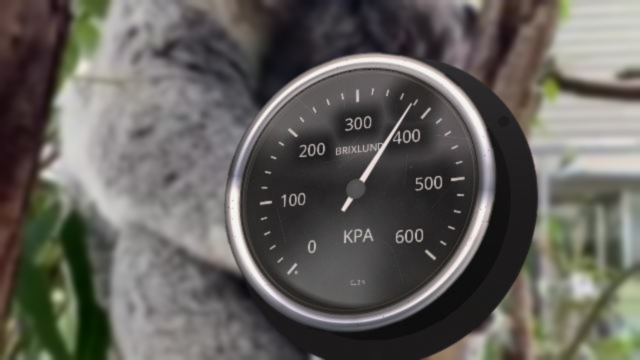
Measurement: 380 kPa
